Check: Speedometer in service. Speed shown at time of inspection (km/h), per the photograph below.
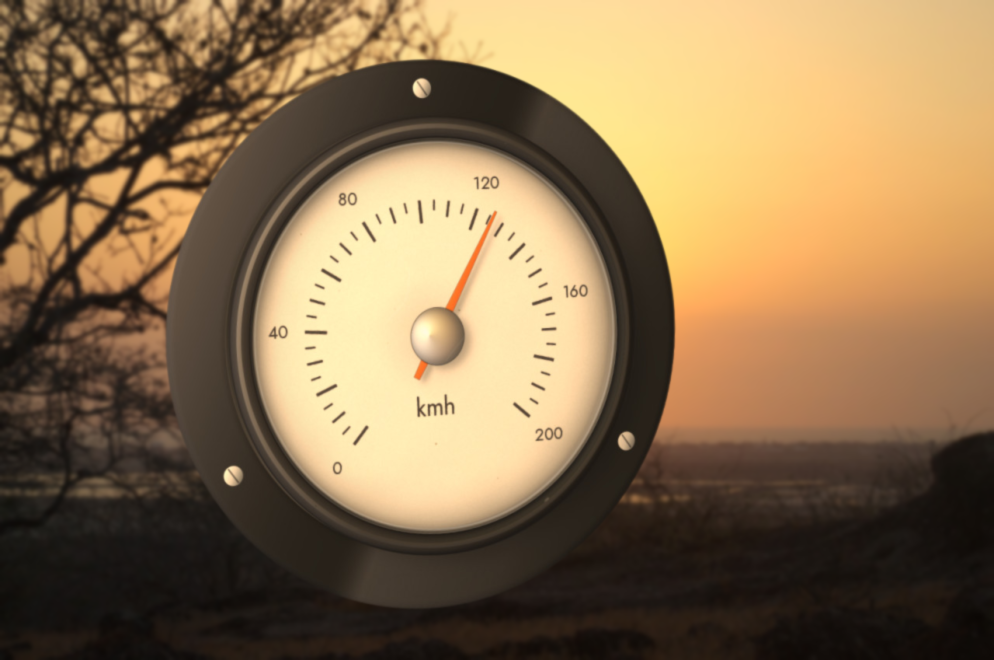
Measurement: 125 km/h
